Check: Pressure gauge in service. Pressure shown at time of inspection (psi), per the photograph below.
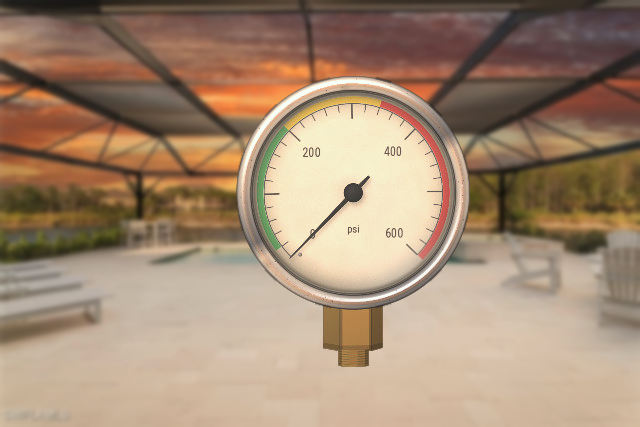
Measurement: 0 psi
